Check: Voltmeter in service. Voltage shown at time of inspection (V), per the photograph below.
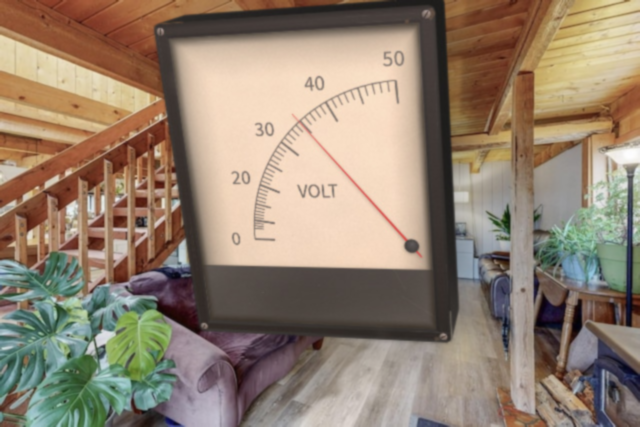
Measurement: 35 V
